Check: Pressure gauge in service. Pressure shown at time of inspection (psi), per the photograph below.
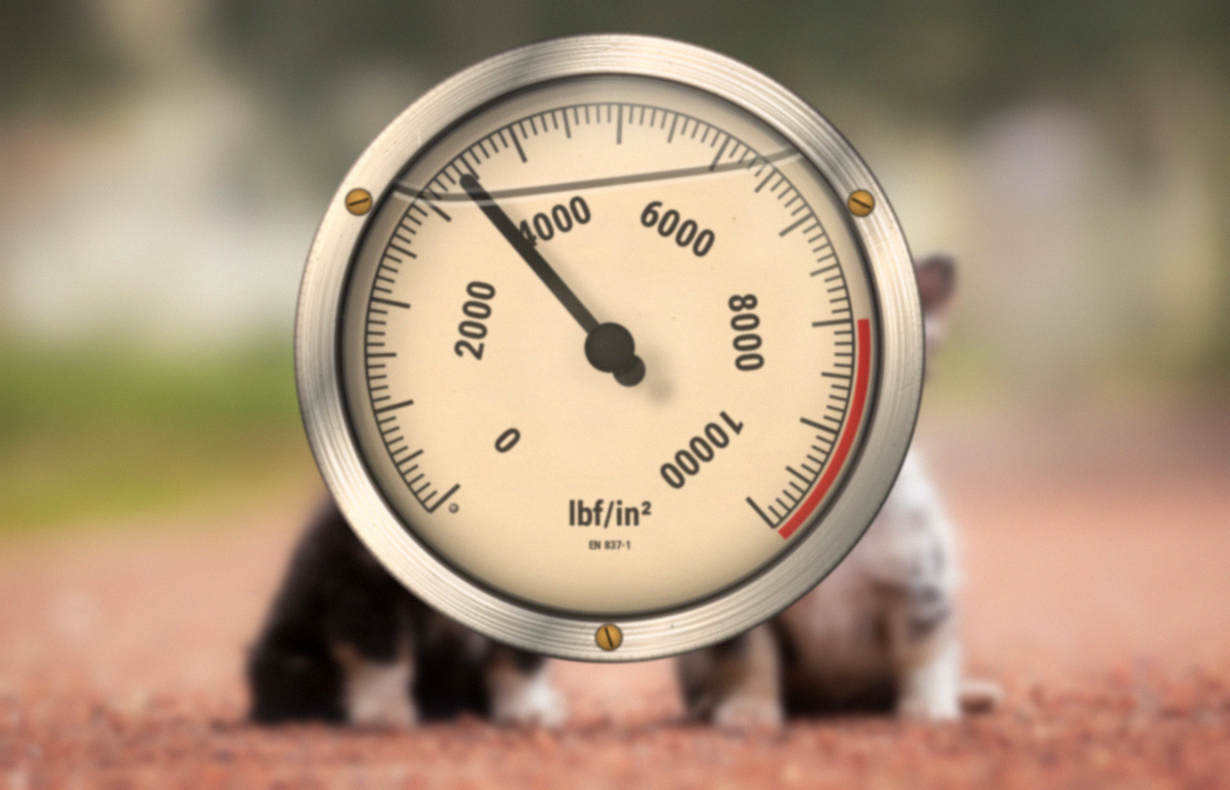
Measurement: 3400 psi
